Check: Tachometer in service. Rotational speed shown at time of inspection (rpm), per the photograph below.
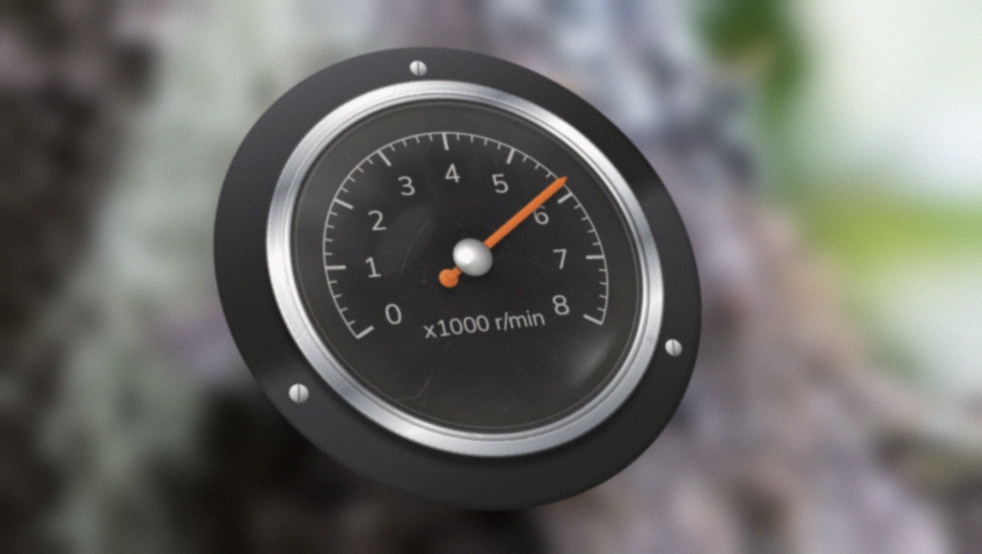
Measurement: 5800 rpm
